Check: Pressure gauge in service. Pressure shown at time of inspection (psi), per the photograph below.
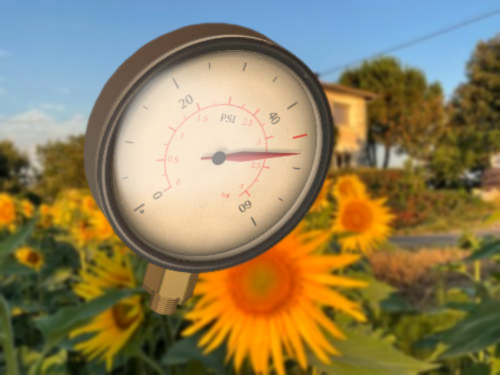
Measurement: 47.5 psi
